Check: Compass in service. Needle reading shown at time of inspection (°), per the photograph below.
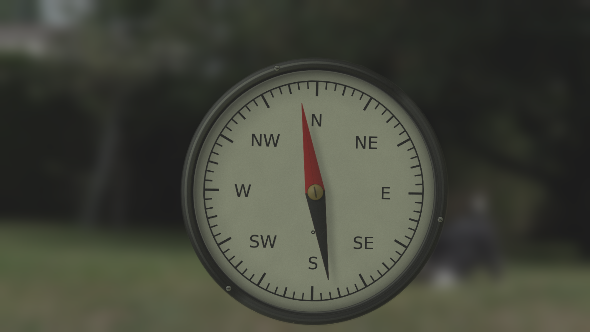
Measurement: 350 °
